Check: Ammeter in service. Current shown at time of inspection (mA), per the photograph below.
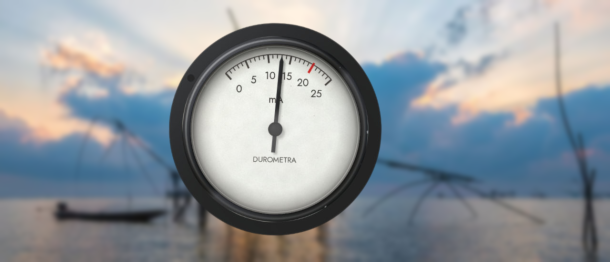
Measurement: 13 mA
